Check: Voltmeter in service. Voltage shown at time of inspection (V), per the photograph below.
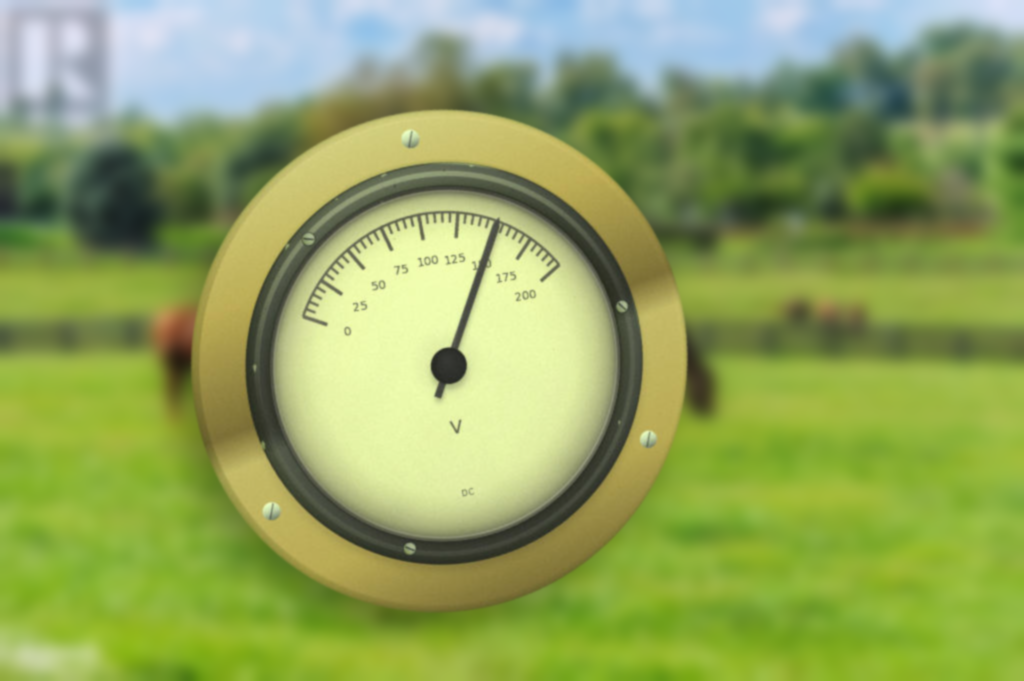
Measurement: 150 V
